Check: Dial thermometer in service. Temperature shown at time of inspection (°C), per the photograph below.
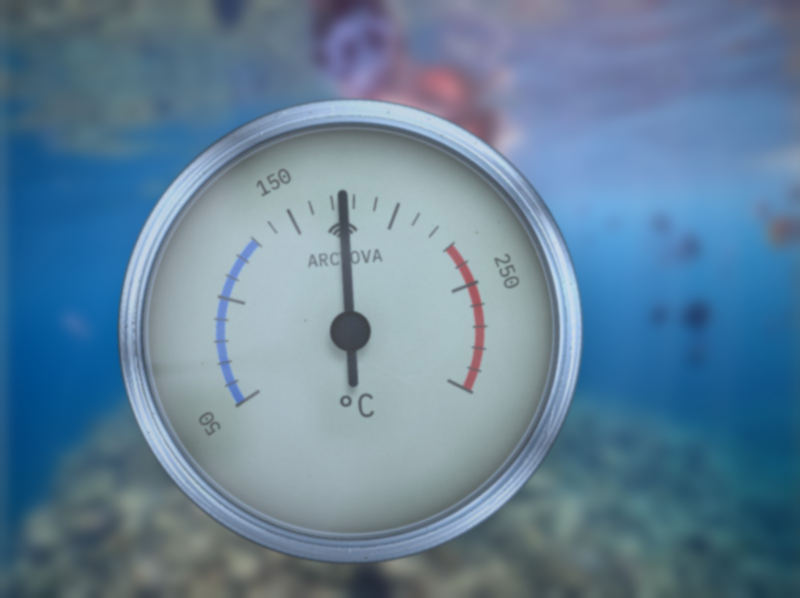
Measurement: 175 °C
